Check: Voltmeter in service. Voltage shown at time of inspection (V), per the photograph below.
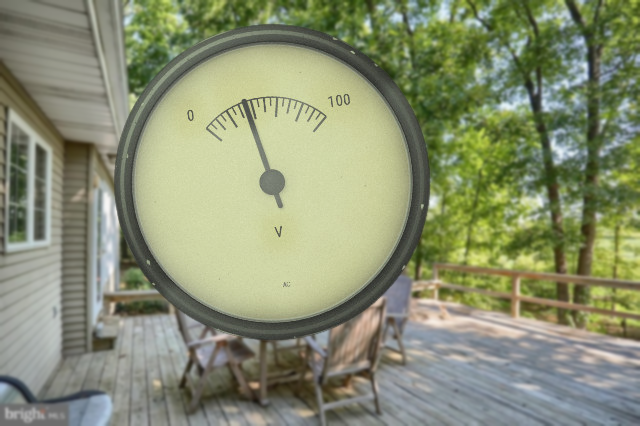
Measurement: 35 V
